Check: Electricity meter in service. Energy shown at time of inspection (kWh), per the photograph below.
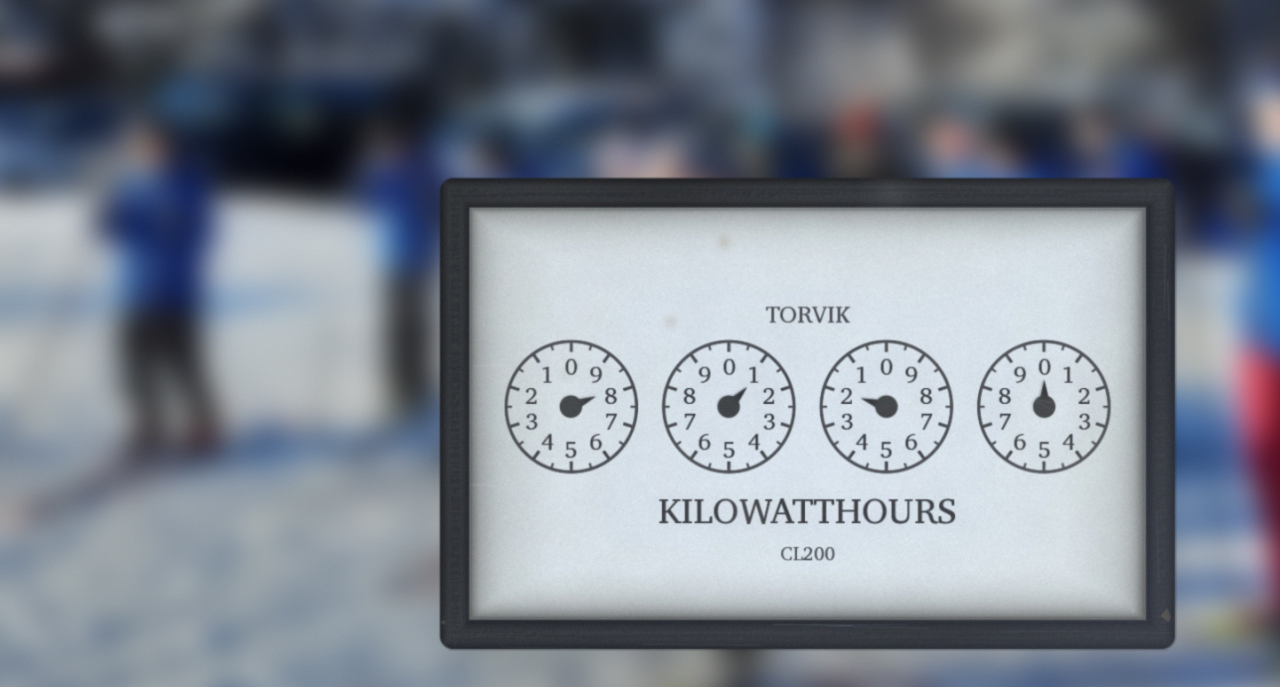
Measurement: 8120 kWh
